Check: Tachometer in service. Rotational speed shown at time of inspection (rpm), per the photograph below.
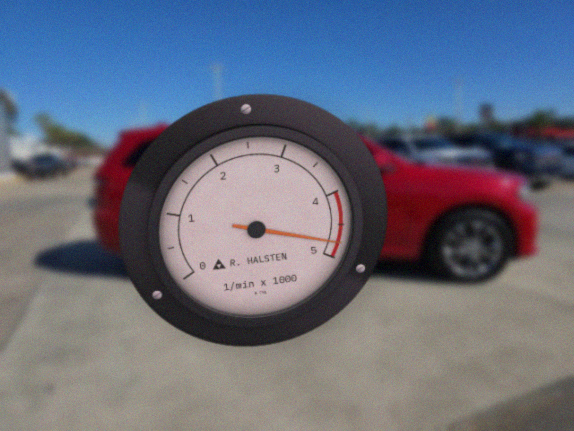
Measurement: 4750 rpm
